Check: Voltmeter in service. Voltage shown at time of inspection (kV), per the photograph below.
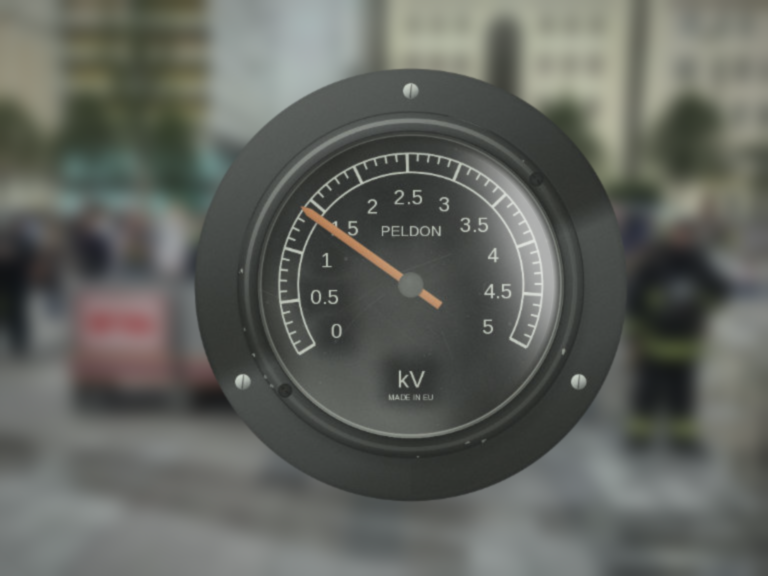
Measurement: 1.4 kV
